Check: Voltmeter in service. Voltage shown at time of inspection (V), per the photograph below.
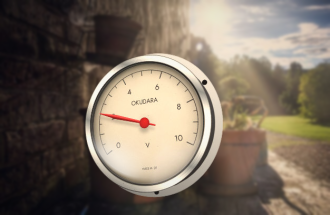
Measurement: 2 V
